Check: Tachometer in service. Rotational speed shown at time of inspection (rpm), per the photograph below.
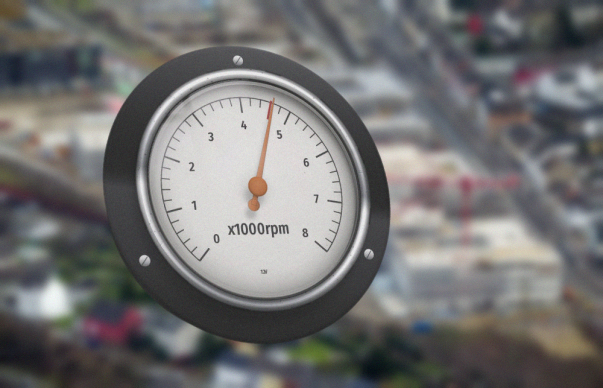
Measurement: 4600 rpm
